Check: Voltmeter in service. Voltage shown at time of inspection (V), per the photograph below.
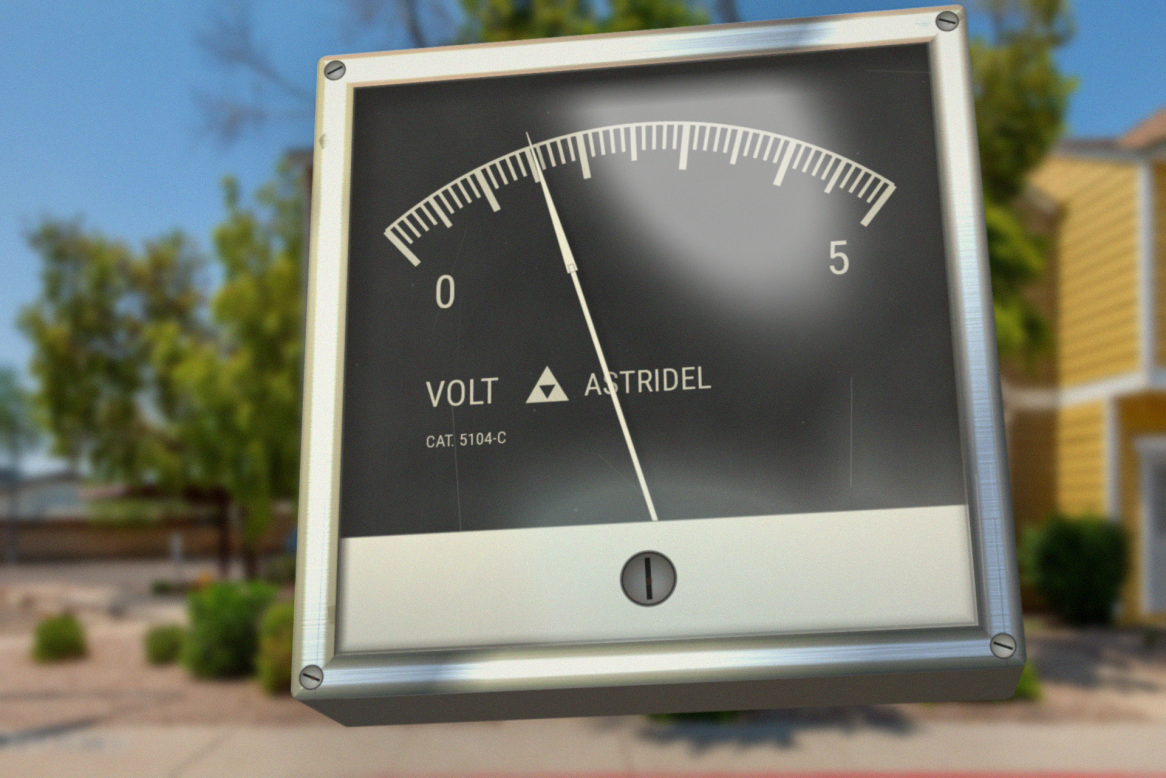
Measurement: 1.55 V
